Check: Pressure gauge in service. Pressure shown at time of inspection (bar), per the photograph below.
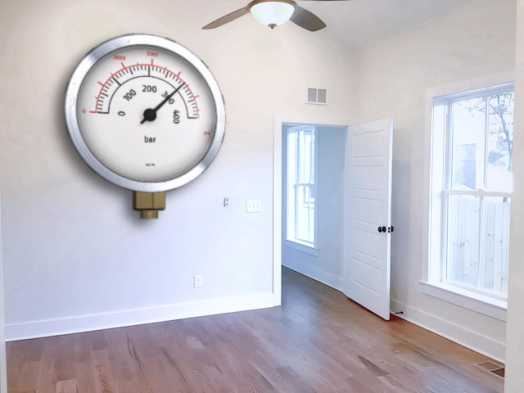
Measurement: 300 bar
